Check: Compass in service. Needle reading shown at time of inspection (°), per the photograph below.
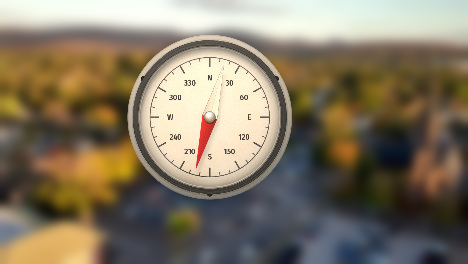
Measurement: 195 °
